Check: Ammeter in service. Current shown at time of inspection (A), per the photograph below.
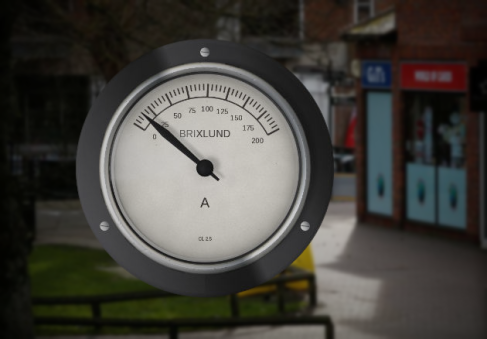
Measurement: 15 A
